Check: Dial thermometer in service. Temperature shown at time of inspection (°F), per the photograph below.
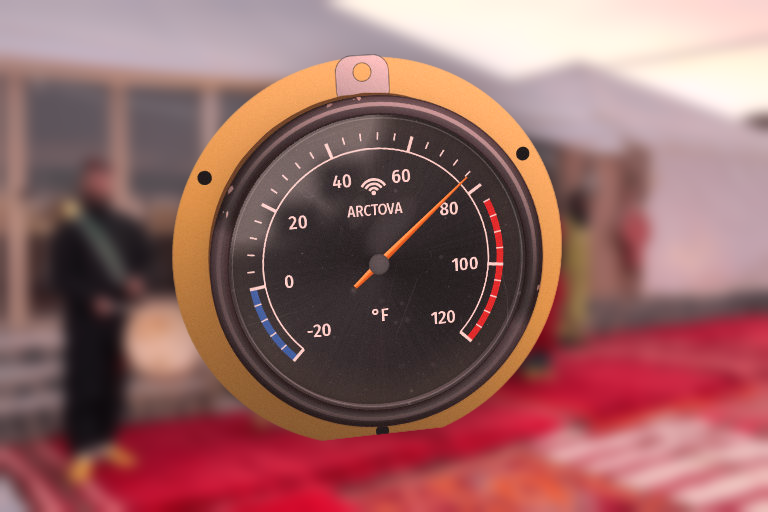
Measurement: 76 °F
